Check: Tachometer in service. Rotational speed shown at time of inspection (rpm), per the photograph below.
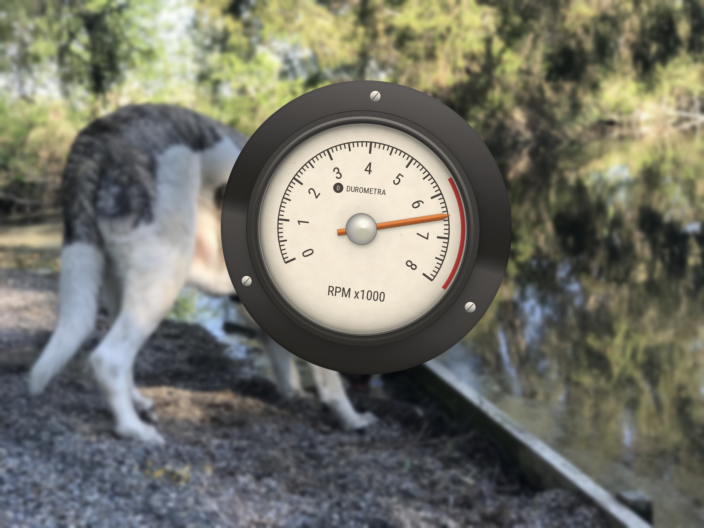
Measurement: 6500 rpm
